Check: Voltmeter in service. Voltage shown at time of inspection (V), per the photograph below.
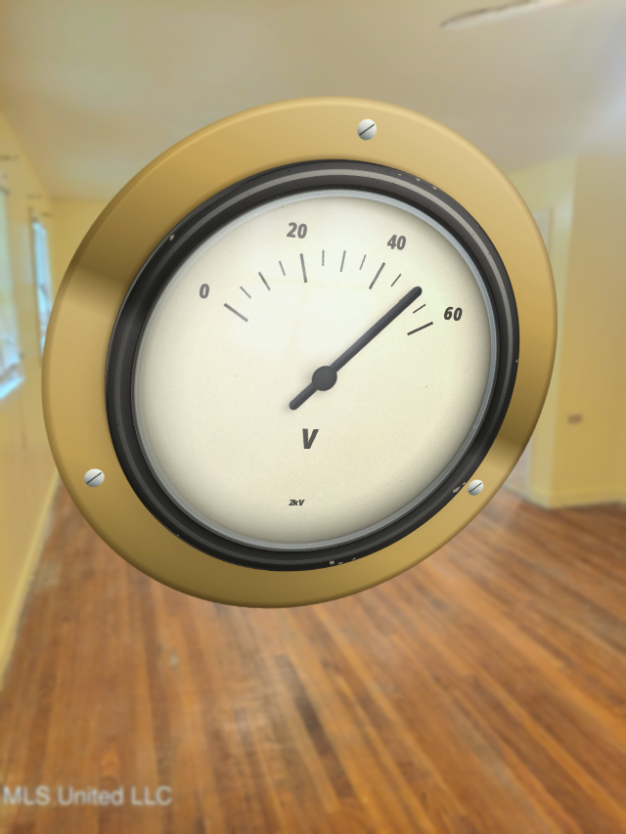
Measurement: 50 V
